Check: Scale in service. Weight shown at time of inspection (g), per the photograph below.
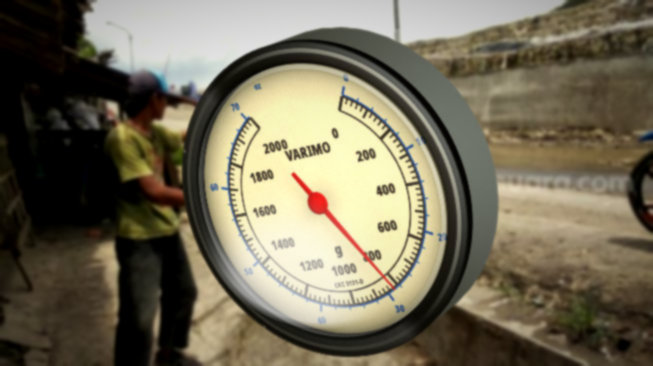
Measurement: 800 g
